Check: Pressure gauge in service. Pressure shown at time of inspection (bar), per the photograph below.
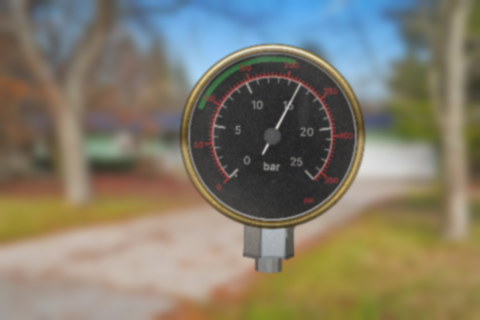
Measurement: 15 bar
